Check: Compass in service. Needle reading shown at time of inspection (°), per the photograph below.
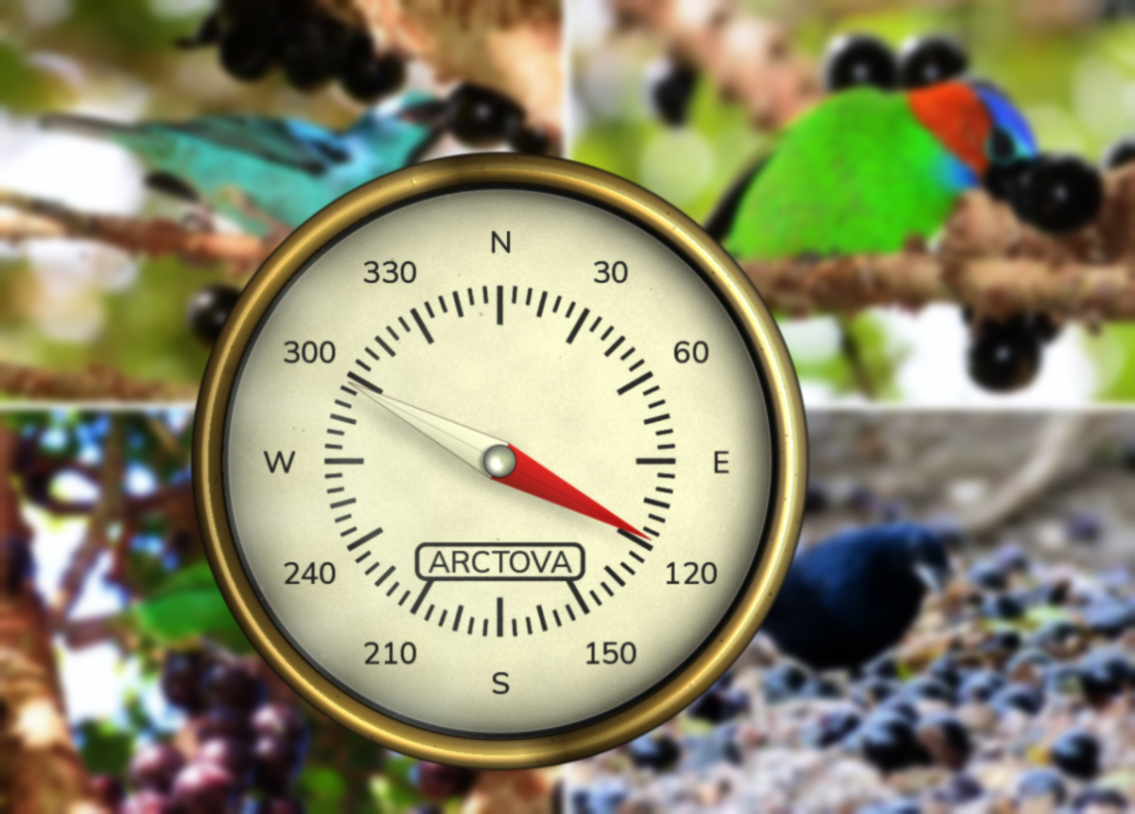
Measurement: 117.5 °
